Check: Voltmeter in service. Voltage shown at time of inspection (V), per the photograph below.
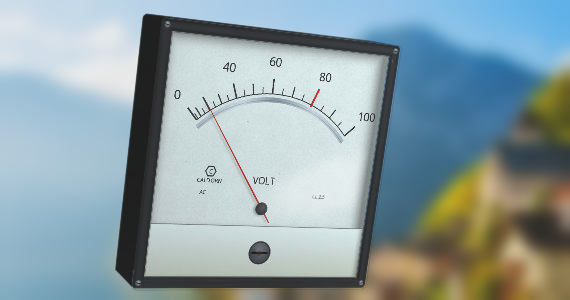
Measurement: 20 V
